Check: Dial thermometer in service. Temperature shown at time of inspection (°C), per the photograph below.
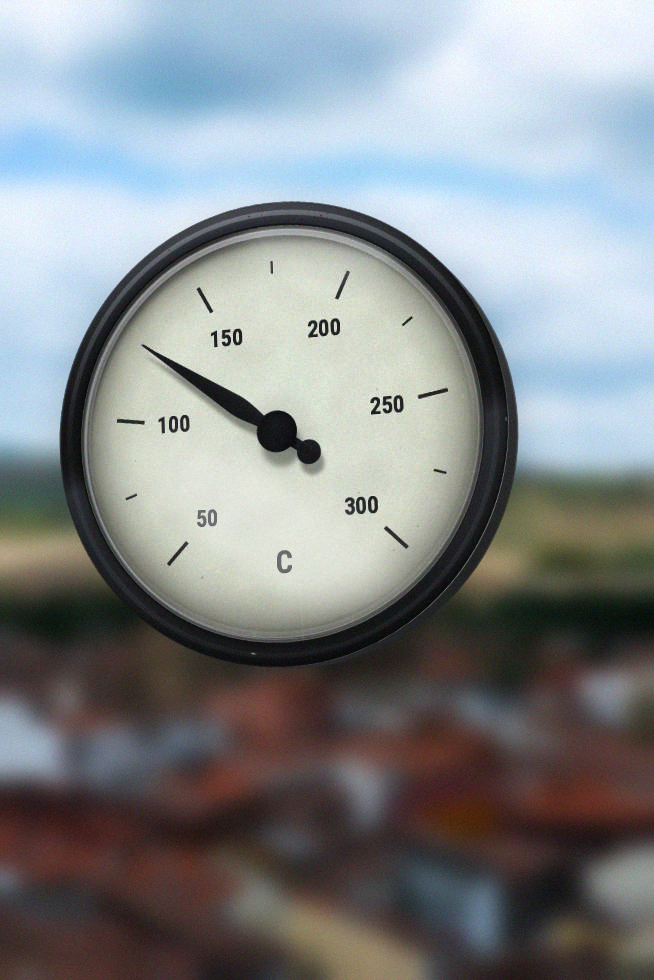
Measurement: 125 °C
